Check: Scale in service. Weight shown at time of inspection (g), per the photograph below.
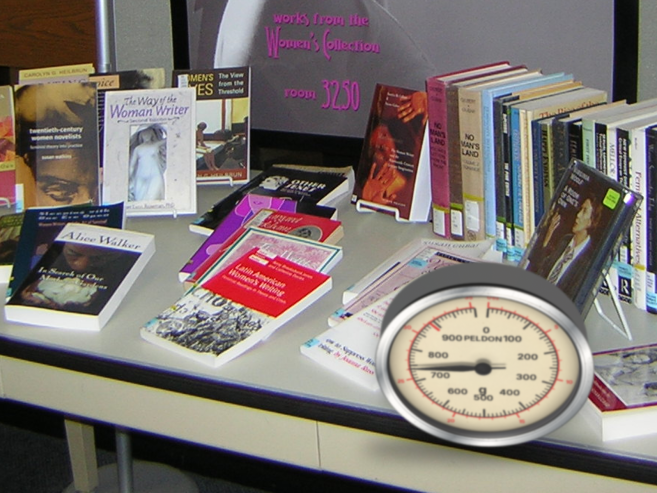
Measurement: 750 g
